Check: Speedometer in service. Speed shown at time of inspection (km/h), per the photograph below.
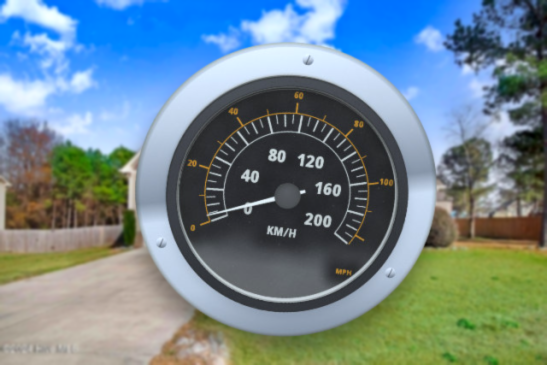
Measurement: 5 km/h
